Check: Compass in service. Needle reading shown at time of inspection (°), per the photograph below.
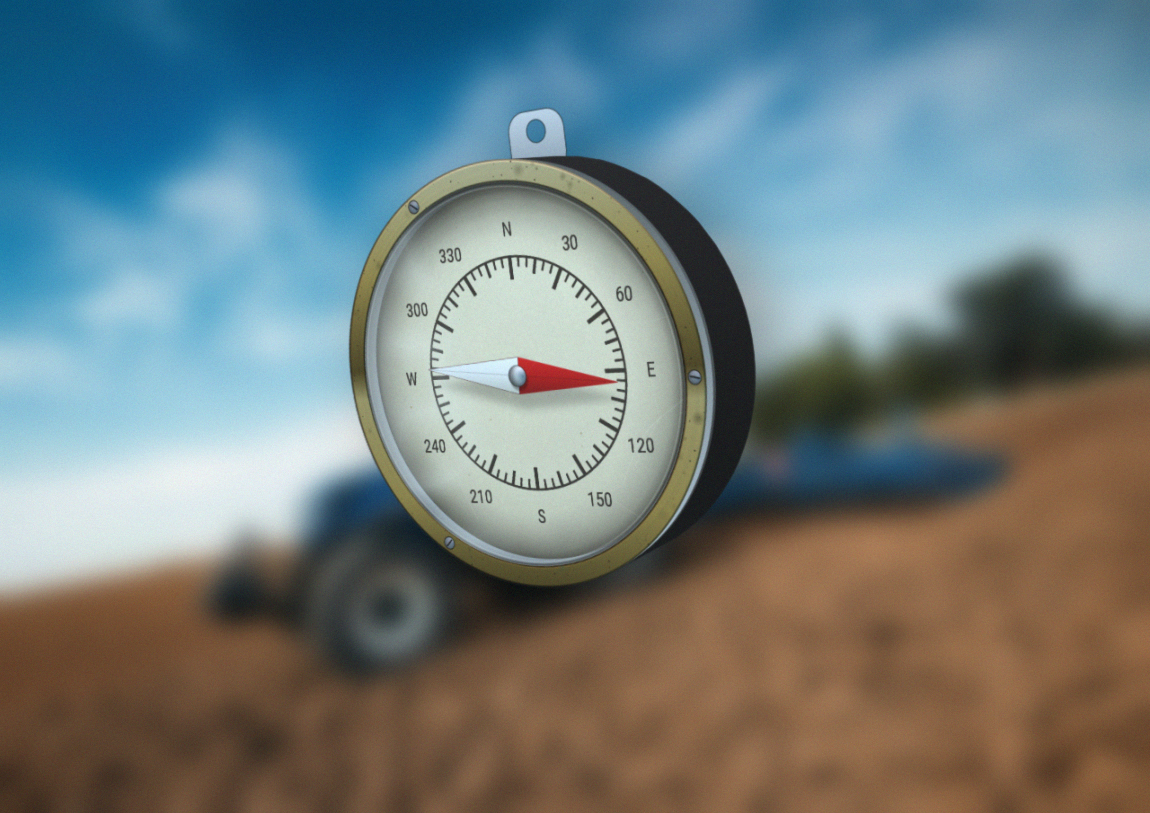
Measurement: 95 °
